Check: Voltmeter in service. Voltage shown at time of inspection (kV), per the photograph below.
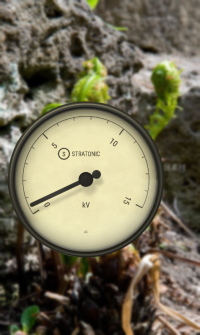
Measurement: 0.5 kV
